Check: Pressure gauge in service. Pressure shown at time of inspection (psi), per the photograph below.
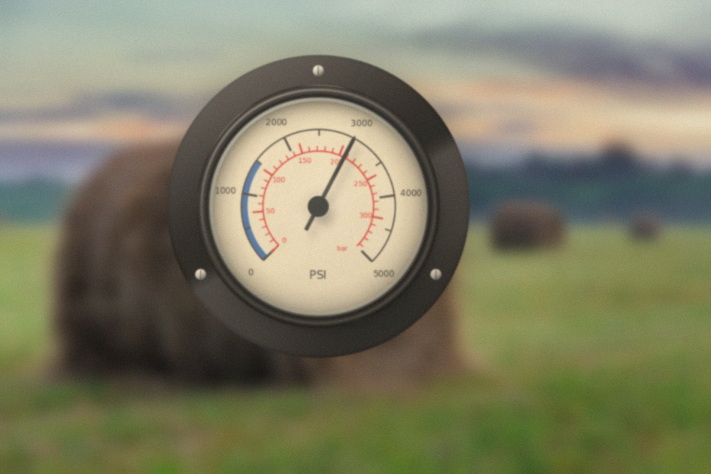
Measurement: 3000 psi
